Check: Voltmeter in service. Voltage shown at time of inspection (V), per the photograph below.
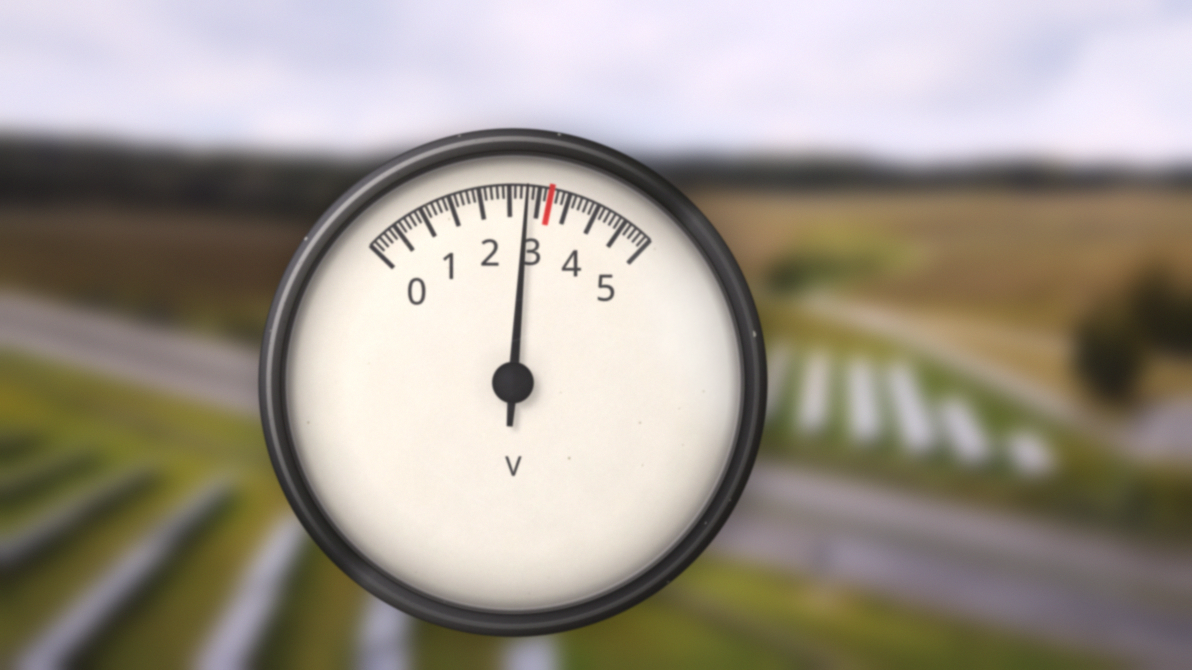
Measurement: 2.8 V
